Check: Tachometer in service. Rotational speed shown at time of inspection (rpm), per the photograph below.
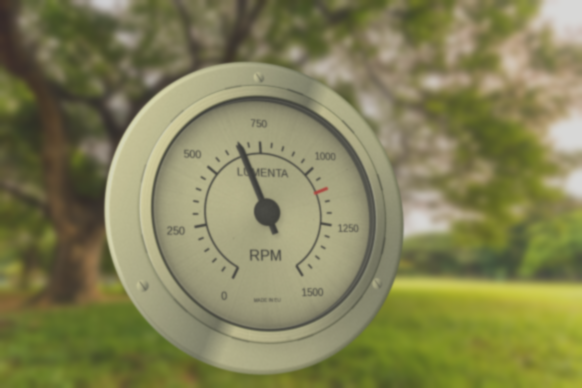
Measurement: 650 rpm
